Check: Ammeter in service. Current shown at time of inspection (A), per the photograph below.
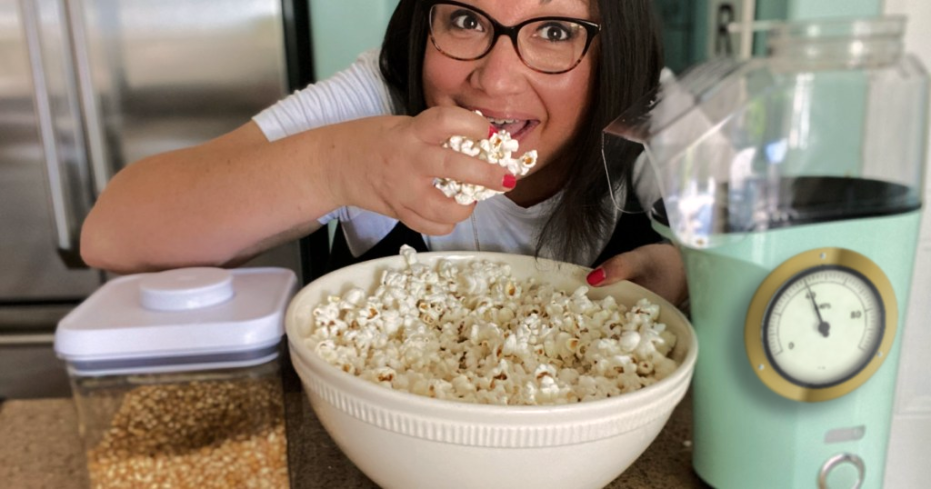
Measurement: 40 A
